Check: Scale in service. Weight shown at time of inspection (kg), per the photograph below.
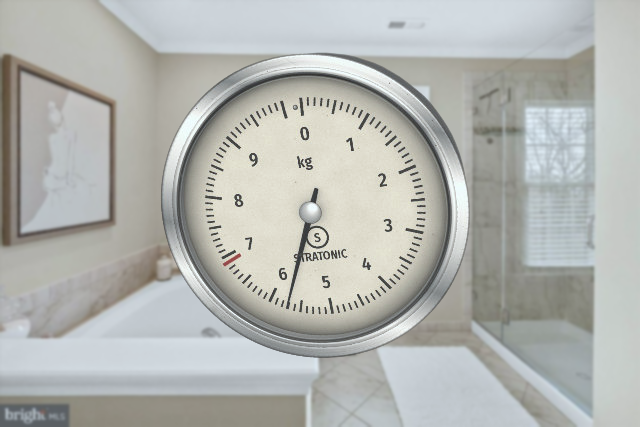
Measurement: 5.7 kg
